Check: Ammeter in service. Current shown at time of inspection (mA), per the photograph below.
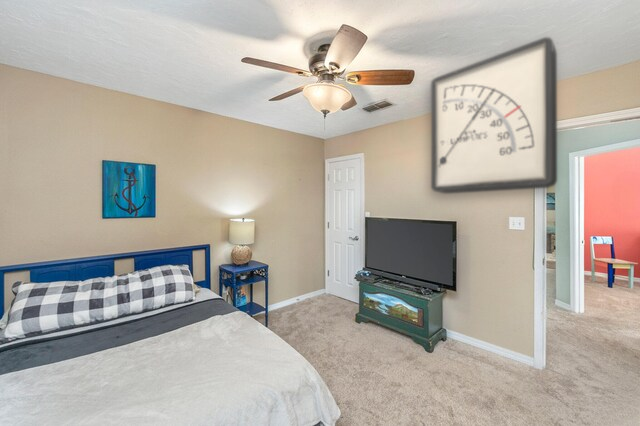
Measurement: 25 mA
